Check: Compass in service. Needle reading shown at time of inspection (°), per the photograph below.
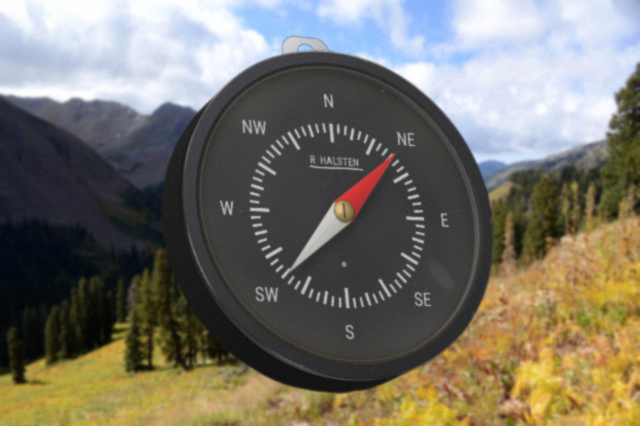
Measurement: 45 °
